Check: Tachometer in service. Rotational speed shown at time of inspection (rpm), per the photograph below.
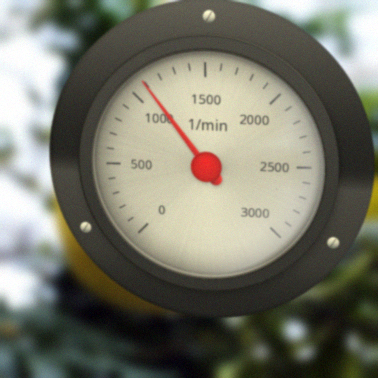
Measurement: 1100 rpm
